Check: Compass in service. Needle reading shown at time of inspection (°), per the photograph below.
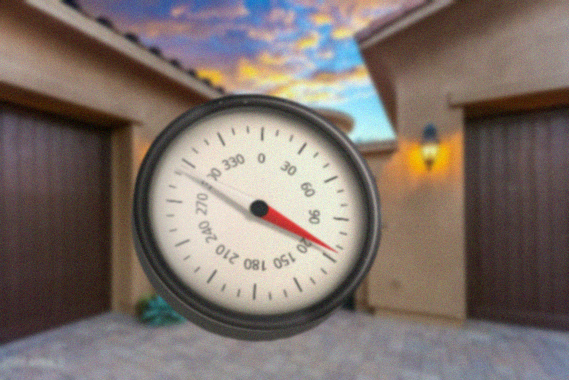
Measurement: 115 °
